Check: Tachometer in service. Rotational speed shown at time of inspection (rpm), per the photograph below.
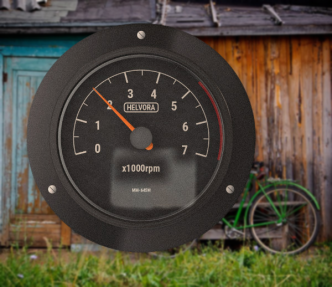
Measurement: 2000 rpm
